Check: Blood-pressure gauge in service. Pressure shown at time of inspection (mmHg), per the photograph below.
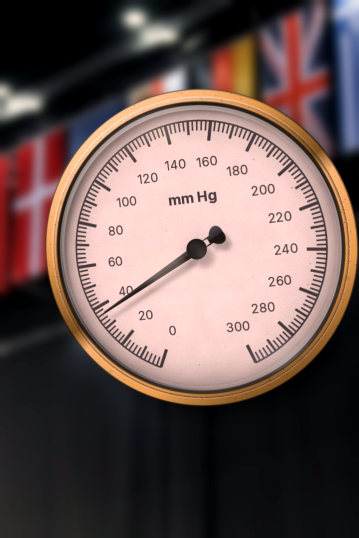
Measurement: 36 mmHg
